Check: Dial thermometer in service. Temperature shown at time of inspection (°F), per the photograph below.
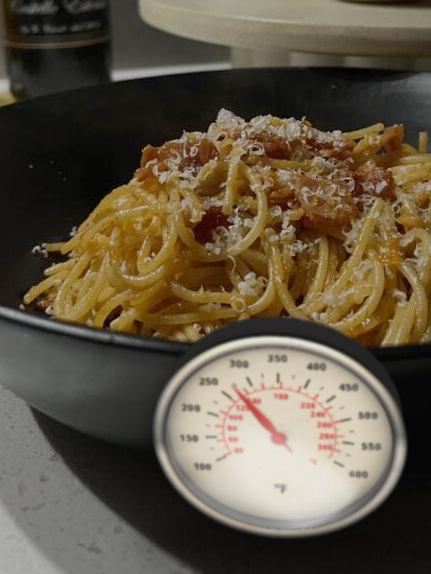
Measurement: 275 °F
